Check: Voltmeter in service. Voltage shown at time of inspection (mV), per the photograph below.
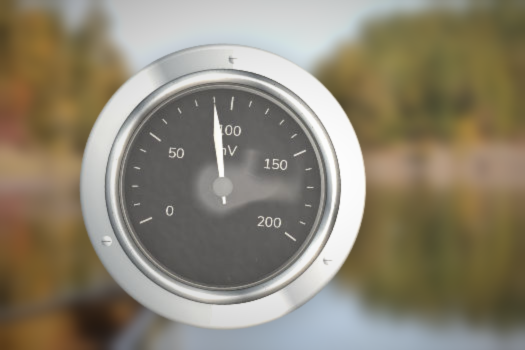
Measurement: 90 mV
